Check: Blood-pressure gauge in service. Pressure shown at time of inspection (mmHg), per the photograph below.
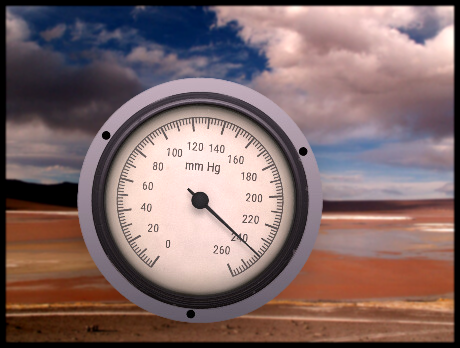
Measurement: 240 mmHg
